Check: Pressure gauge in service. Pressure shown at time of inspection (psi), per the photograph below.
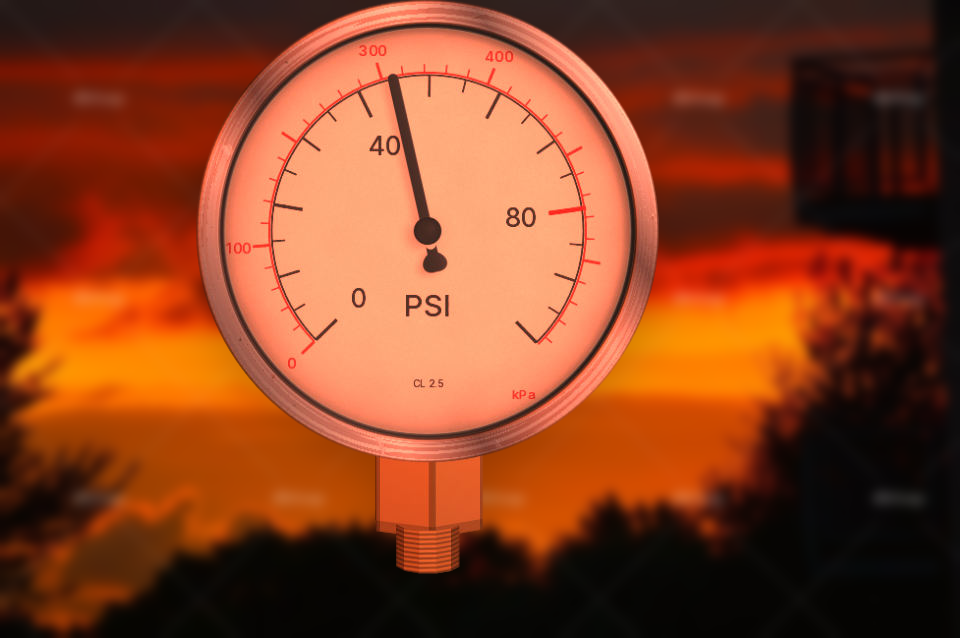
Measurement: 45 psi
